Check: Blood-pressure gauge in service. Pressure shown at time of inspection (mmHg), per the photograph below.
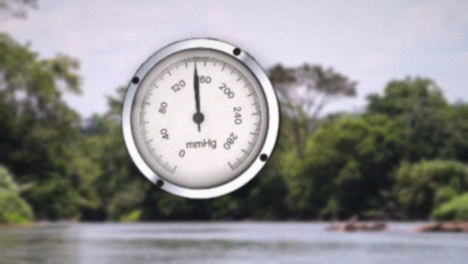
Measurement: 150 mmHg
